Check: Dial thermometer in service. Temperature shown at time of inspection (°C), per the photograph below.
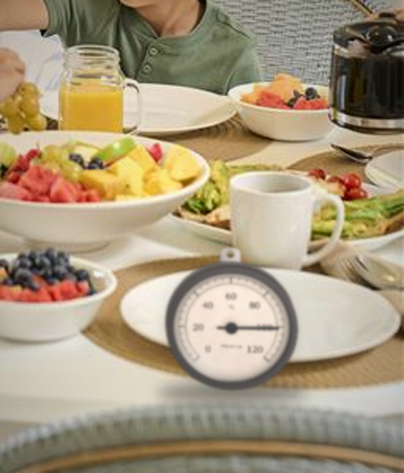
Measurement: 100 °C
